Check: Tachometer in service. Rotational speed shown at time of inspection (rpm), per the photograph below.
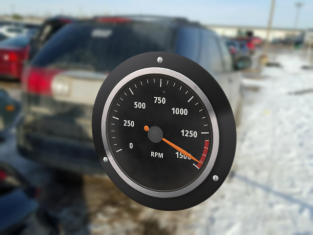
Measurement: 1450 rpm
